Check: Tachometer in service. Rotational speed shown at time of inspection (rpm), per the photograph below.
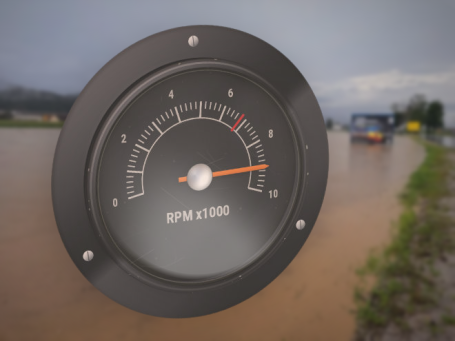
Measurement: 9000 rpm
